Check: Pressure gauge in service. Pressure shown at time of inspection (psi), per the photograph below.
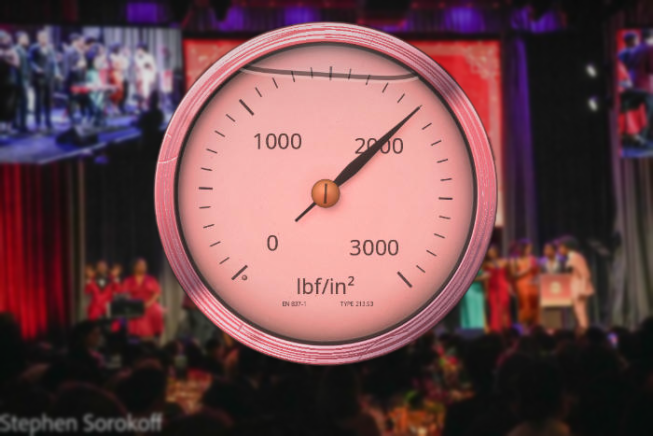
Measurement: 2000 psi
